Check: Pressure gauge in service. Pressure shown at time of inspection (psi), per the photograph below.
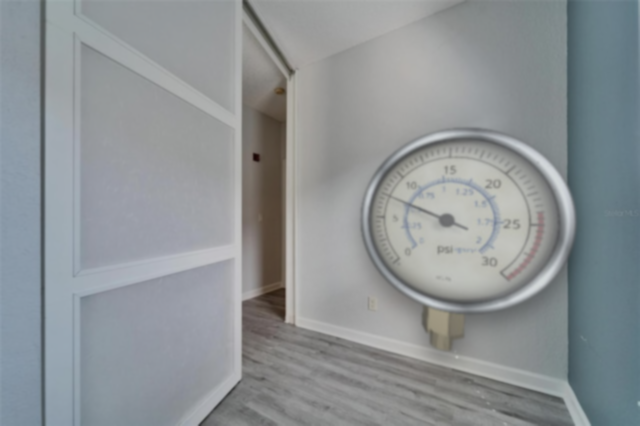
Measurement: 7.5 psi
